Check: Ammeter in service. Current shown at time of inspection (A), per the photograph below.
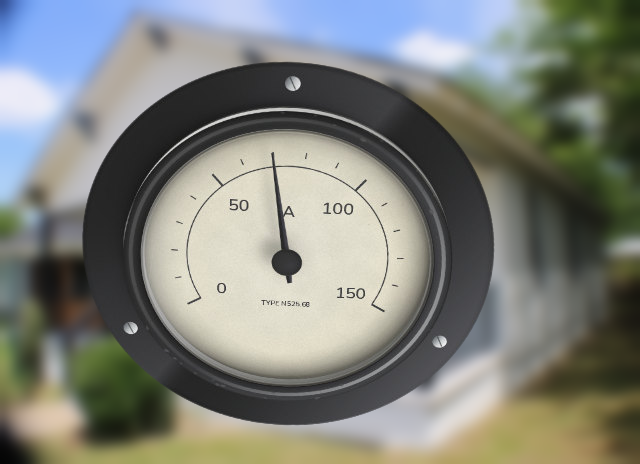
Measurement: 70 A
